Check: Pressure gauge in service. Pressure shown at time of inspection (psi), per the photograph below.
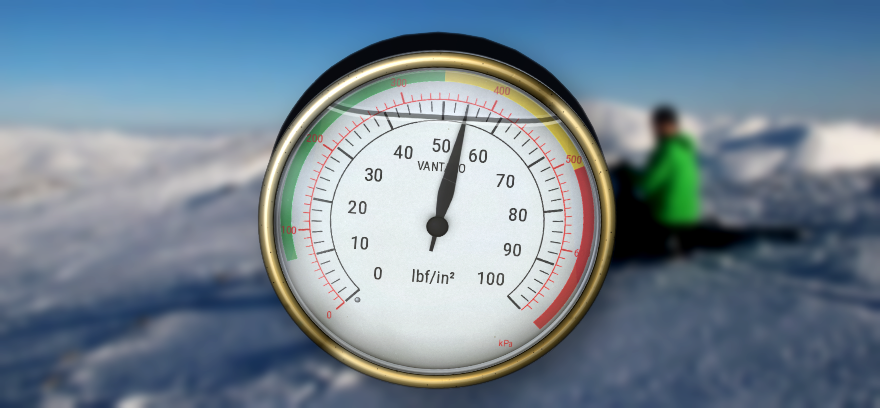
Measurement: 54 psi
